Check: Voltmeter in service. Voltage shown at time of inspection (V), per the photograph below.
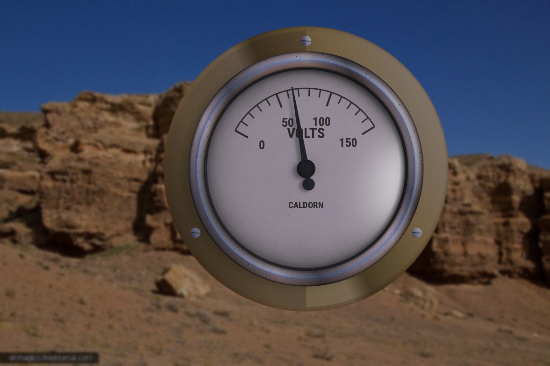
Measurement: 65 V
